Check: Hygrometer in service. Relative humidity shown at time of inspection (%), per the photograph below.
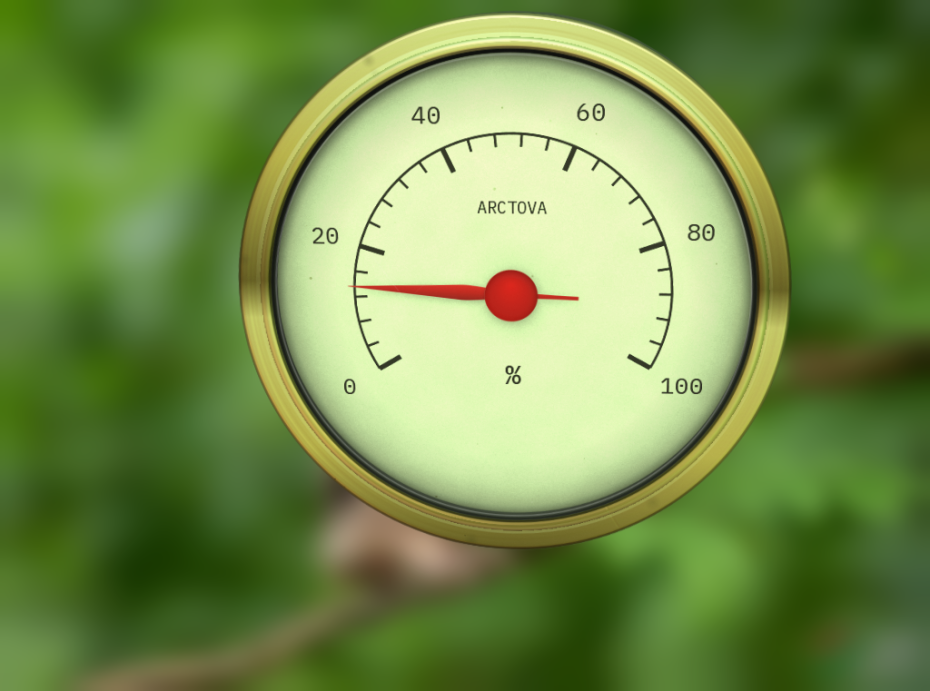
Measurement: 14 %
